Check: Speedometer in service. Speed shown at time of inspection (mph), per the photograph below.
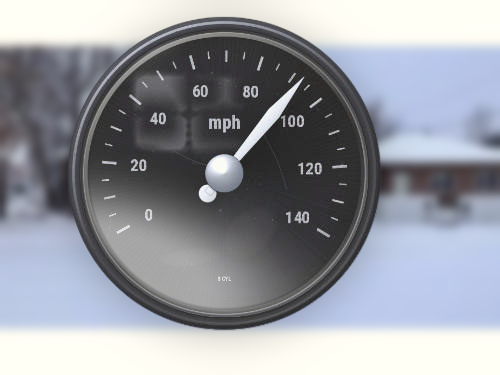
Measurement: 92.5 mph
